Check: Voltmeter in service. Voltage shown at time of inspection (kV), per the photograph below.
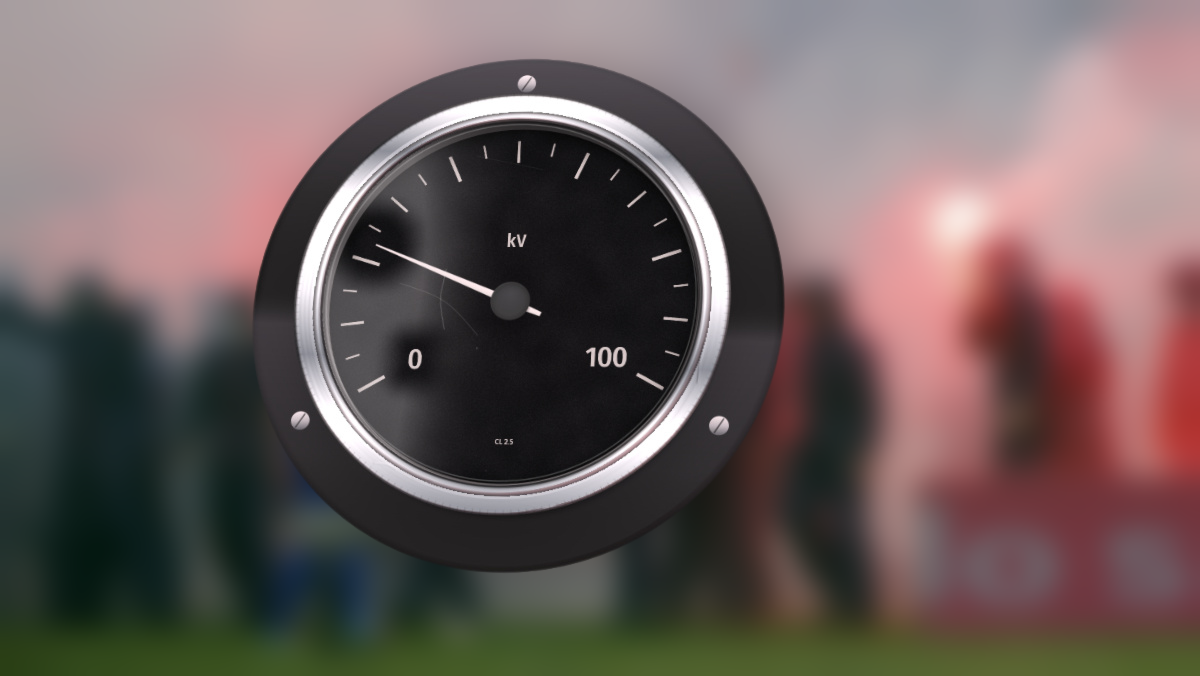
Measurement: 22.5 kV
